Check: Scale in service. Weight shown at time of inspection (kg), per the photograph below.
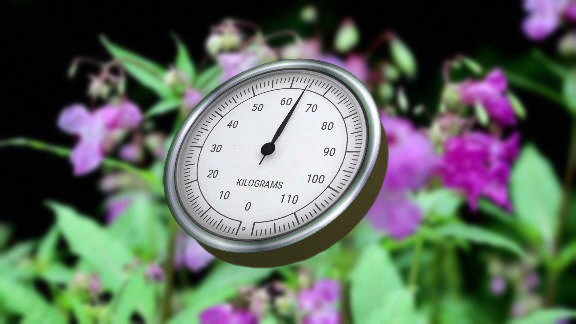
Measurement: 65 kg
